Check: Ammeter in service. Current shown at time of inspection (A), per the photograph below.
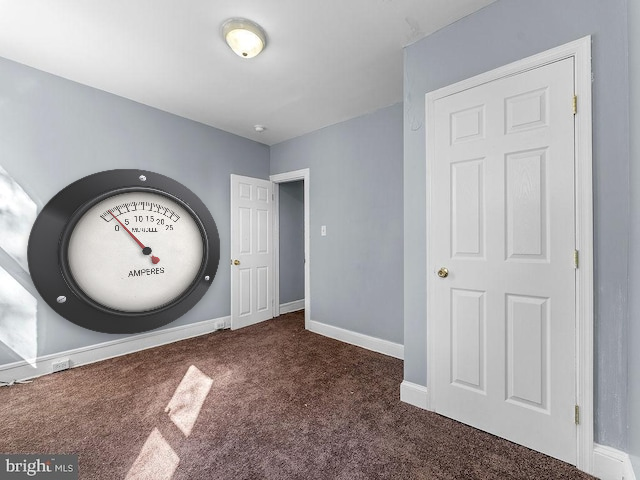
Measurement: 2.5 A
